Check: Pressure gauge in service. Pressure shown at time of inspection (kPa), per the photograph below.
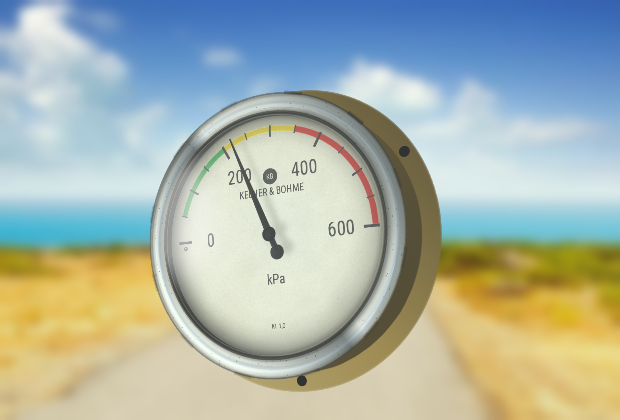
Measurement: 225 kPa
